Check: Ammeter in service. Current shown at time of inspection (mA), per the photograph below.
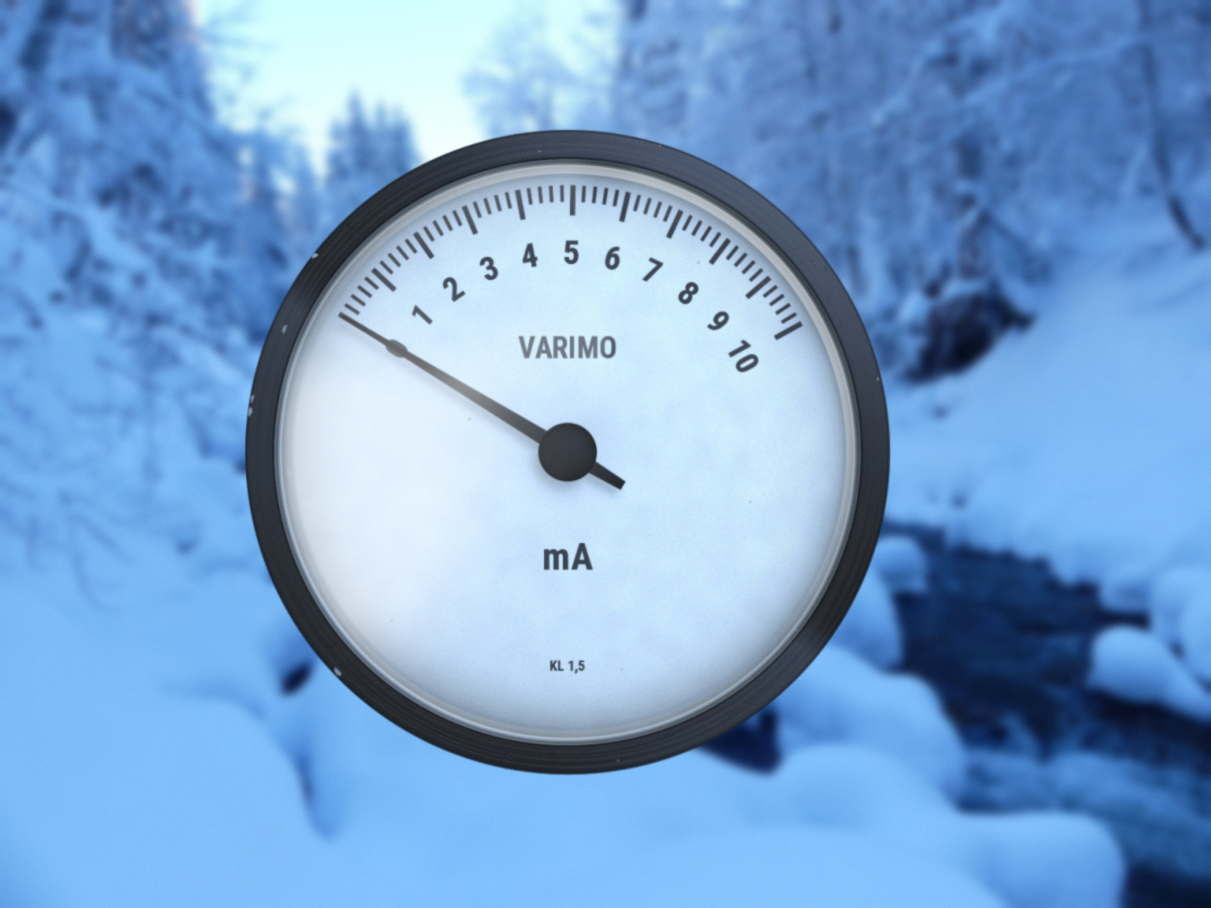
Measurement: 0 mA
